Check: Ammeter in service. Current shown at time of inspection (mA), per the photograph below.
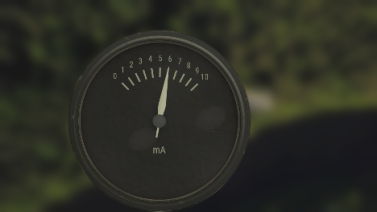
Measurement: 6 mA
